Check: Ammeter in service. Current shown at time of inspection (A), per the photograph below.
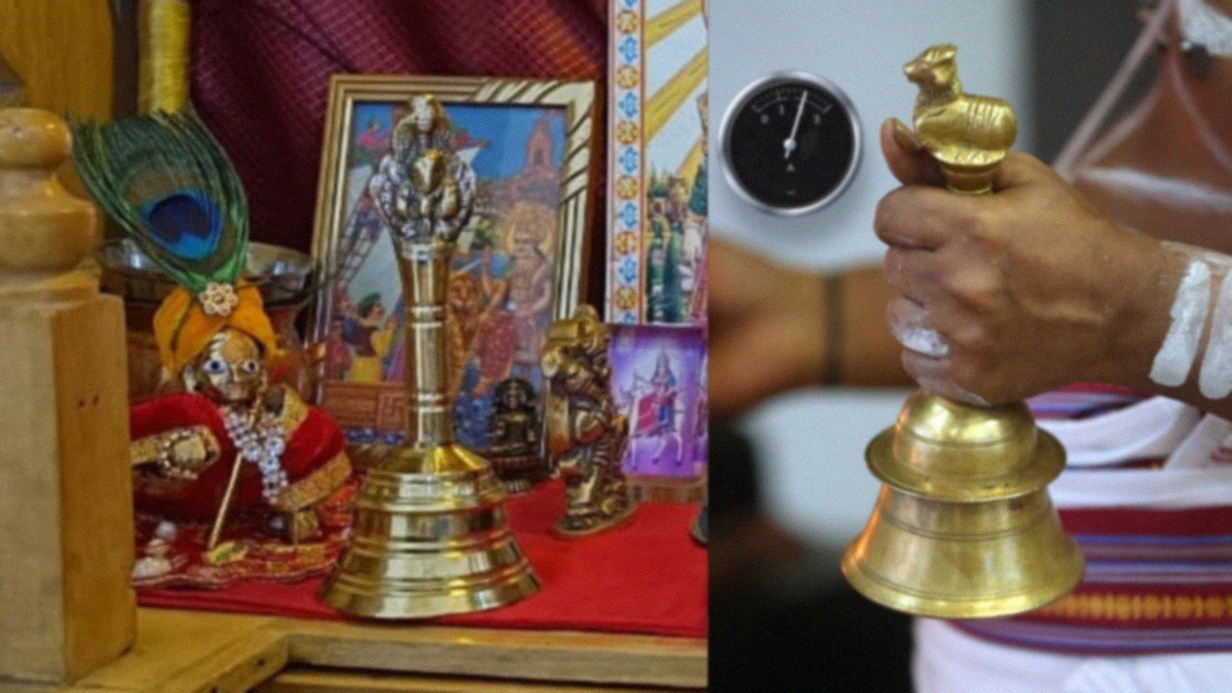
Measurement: 2 A
